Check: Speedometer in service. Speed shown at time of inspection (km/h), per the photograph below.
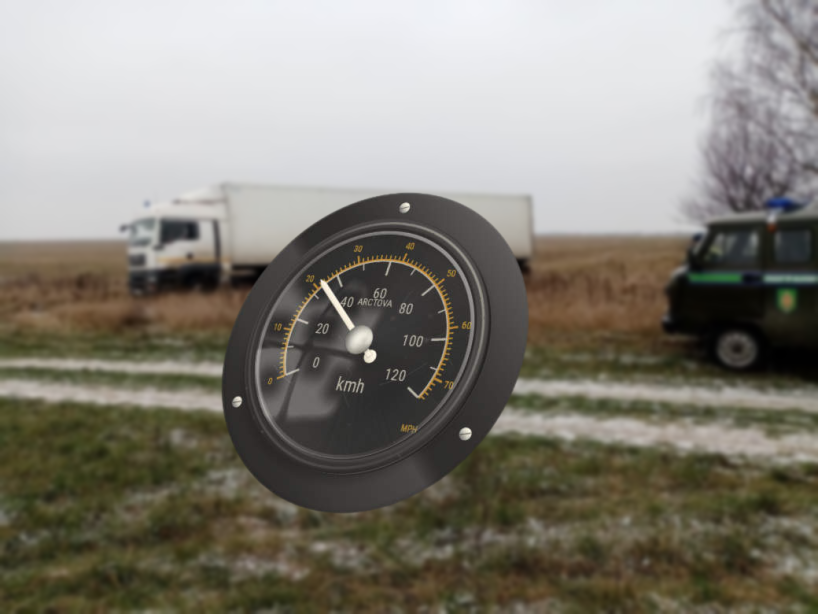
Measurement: 35 km/h
